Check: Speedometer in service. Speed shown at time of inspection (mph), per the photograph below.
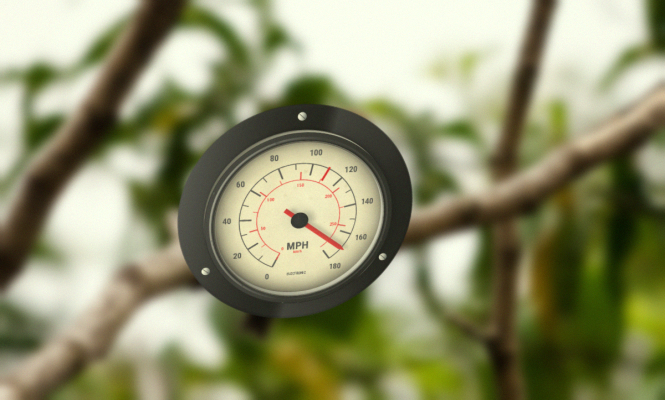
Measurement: 170 mph
